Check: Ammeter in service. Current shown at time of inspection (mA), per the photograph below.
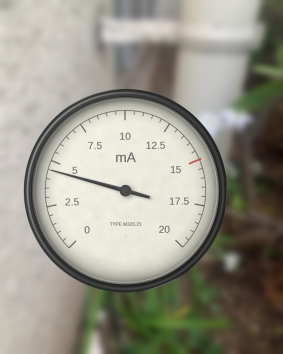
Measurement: 4.5 mA
